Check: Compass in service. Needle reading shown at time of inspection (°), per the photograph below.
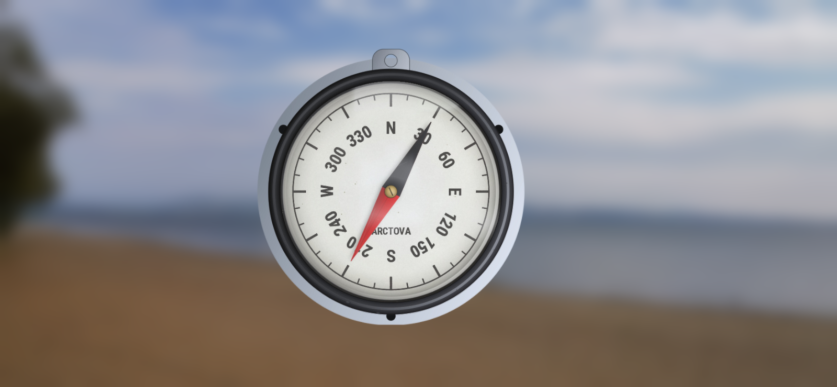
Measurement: 210 °
